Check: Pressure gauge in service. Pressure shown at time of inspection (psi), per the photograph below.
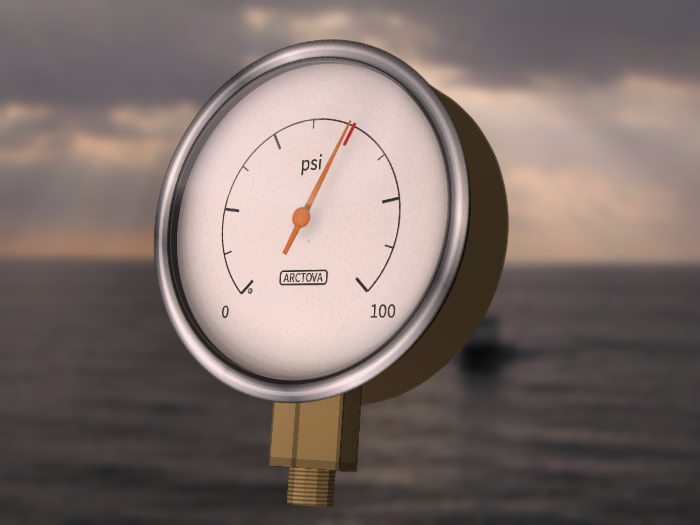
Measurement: 60 psi
